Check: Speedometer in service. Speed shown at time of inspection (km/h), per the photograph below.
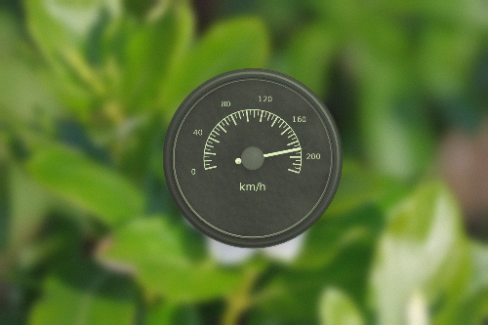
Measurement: 190 km/h
